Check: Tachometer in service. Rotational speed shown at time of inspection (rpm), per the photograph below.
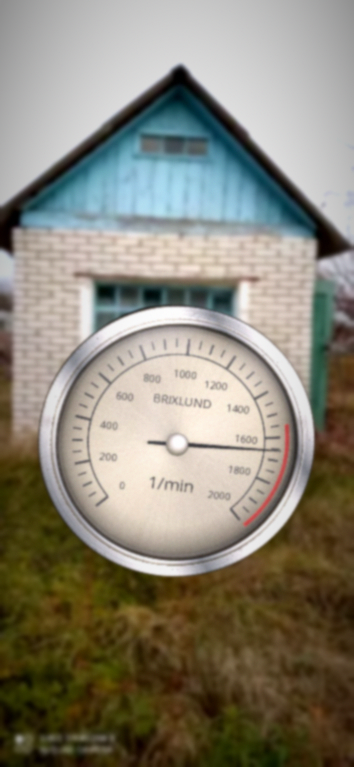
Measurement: 1650 rpm
